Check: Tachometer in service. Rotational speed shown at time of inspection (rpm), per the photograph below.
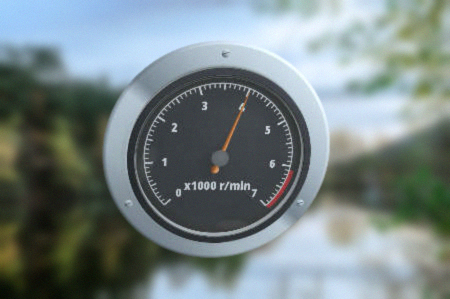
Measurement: 4000 rpm
